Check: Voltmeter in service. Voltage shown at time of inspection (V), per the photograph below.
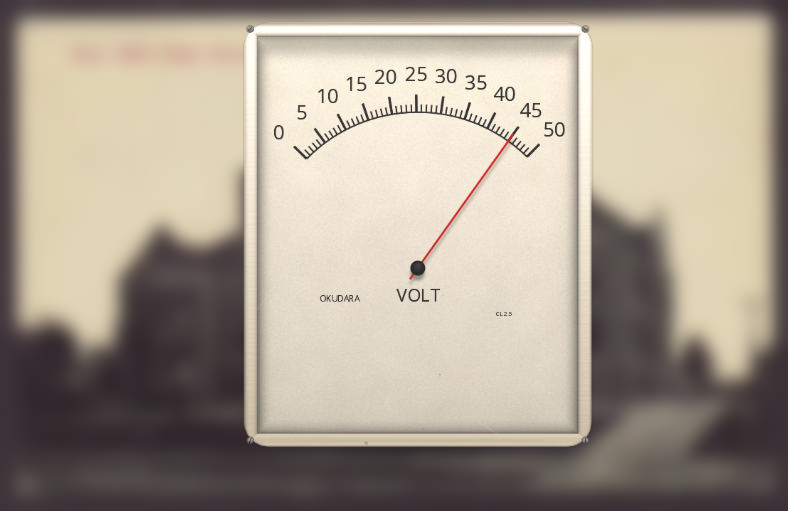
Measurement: 45 V
